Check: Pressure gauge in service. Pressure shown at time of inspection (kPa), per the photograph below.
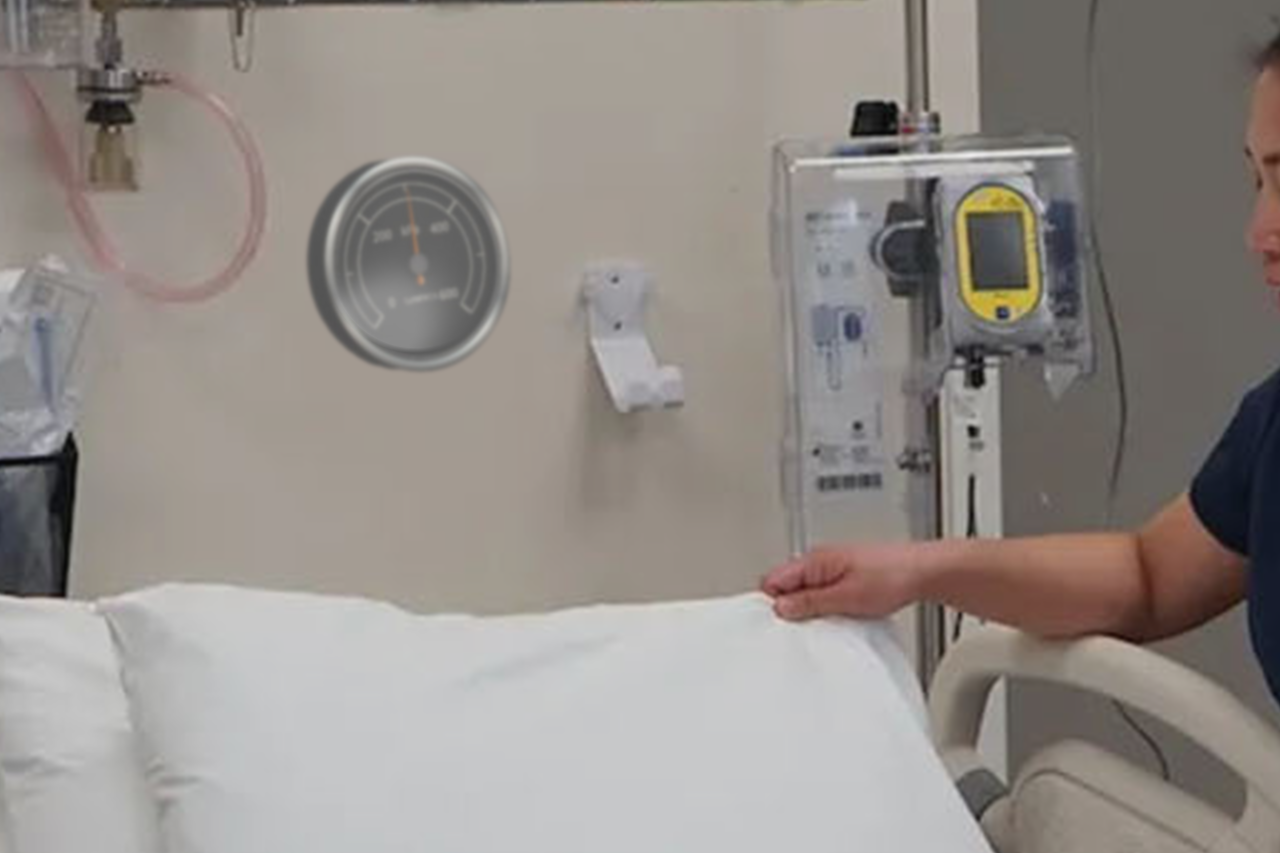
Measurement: 300 kPa
